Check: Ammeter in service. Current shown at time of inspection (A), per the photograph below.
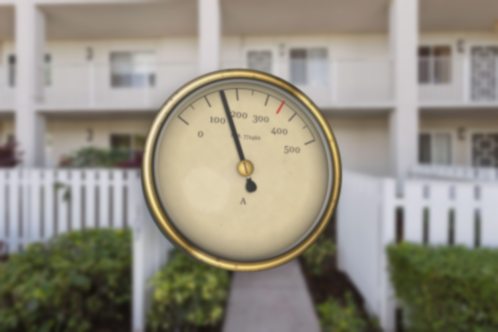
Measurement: 150 A
